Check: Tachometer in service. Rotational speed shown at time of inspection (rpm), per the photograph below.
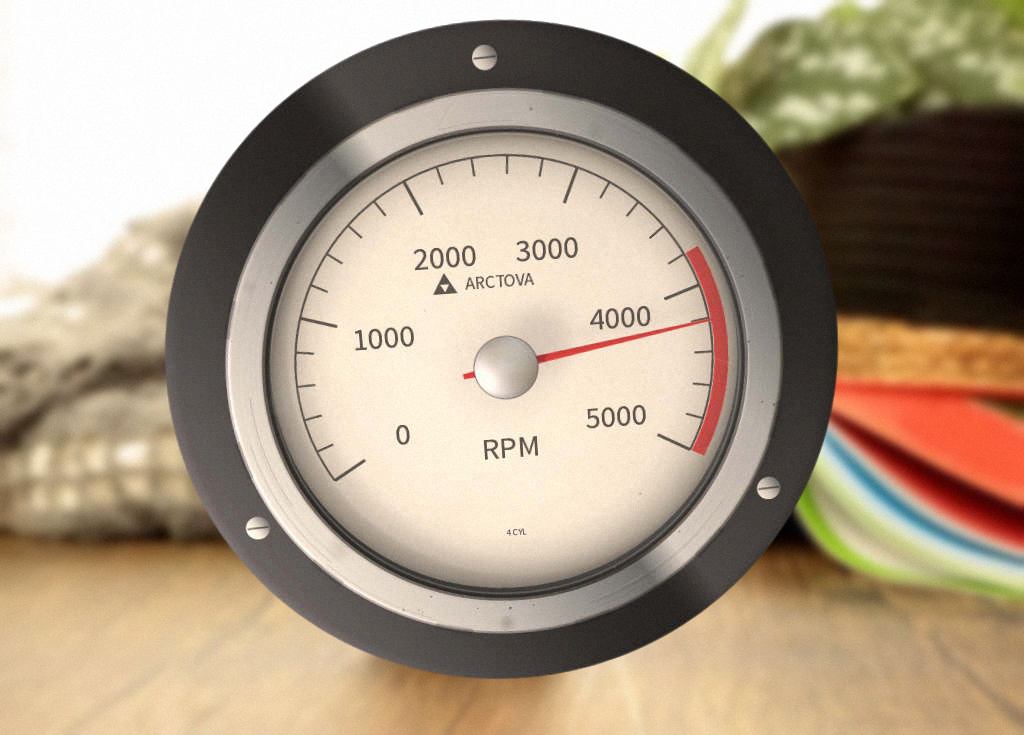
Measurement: 4200 rpm
